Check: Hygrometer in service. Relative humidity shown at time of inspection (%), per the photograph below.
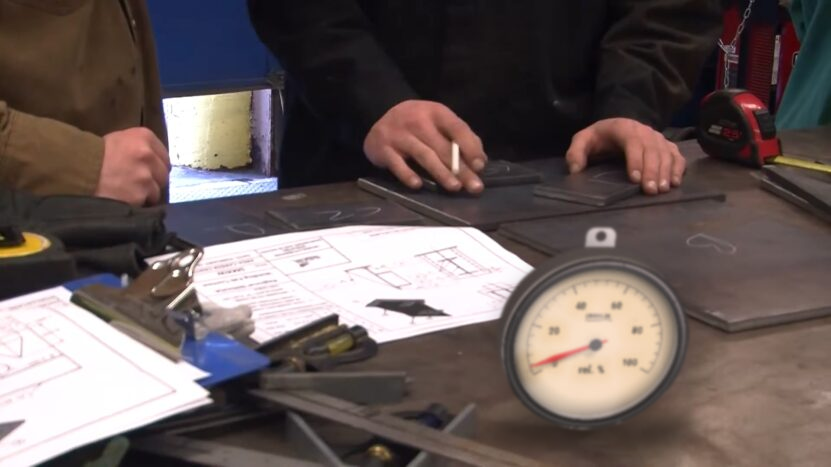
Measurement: 4 %
